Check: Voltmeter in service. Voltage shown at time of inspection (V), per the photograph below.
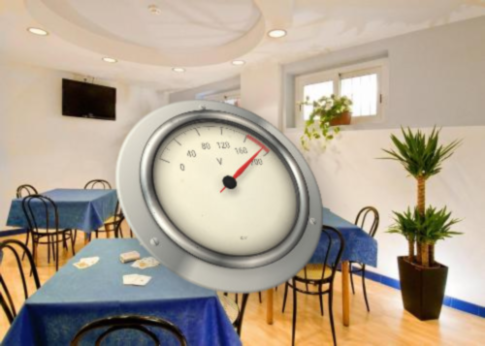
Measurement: 190 V
